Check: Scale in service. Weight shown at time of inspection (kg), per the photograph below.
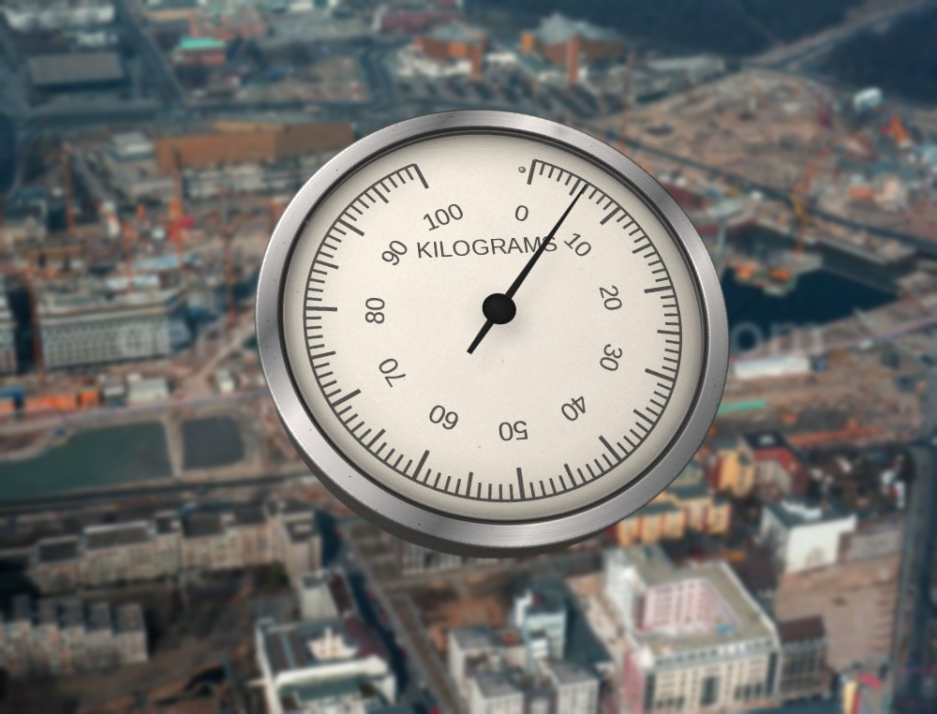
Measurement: 6 kg
